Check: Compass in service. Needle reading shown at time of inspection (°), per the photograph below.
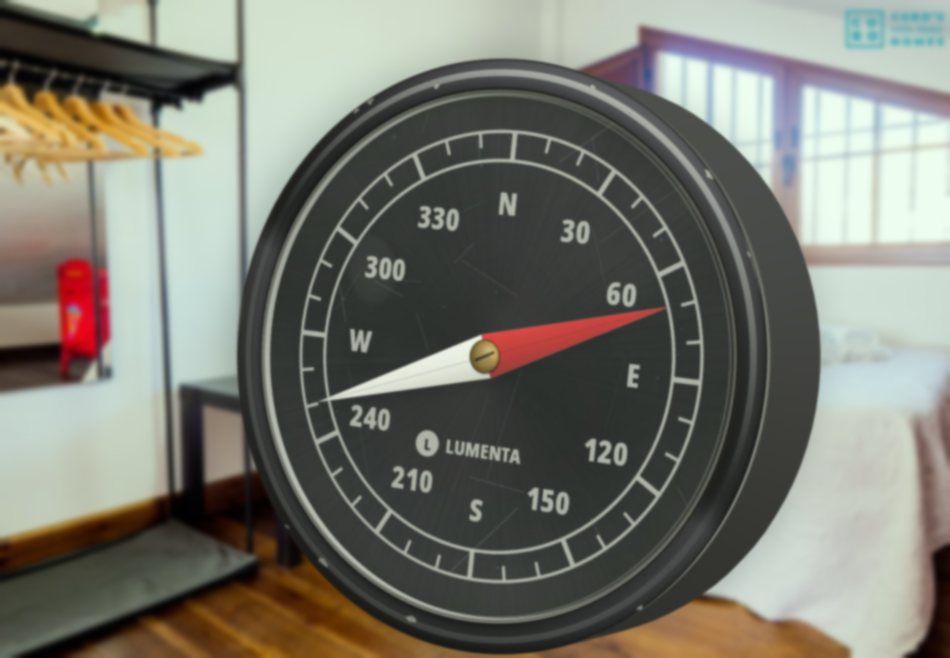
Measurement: 70 °
